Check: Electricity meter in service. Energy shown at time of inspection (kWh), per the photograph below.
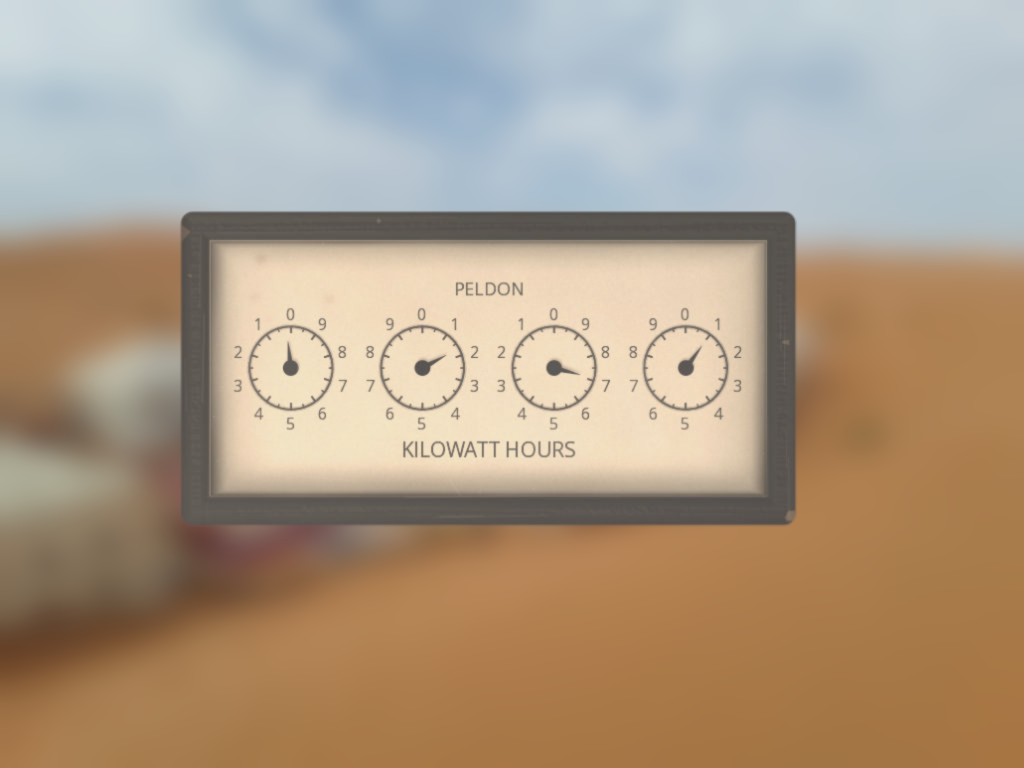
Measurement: 171 kWh
